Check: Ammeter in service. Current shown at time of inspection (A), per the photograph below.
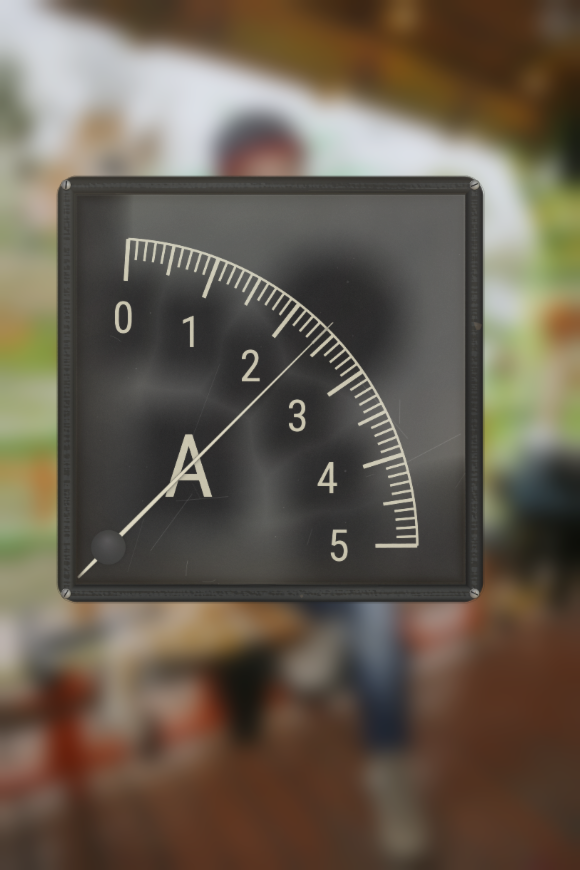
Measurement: 2.4 A
